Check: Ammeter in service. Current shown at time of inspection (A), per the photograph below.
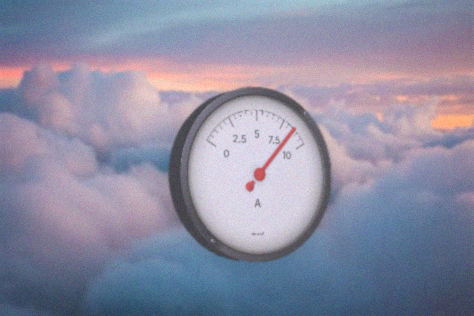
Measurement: 8.5 A
